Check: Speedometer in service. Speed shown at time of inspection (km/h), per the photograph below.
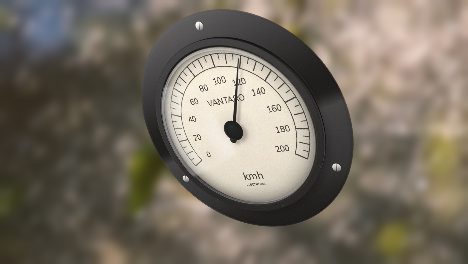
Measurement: 120 km/h
